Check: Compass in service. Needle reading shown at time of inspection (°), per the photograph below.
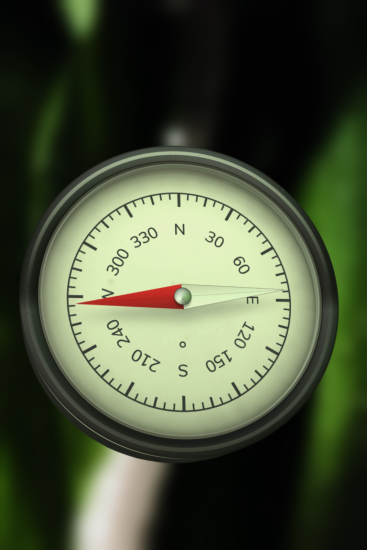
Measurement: 265 °
